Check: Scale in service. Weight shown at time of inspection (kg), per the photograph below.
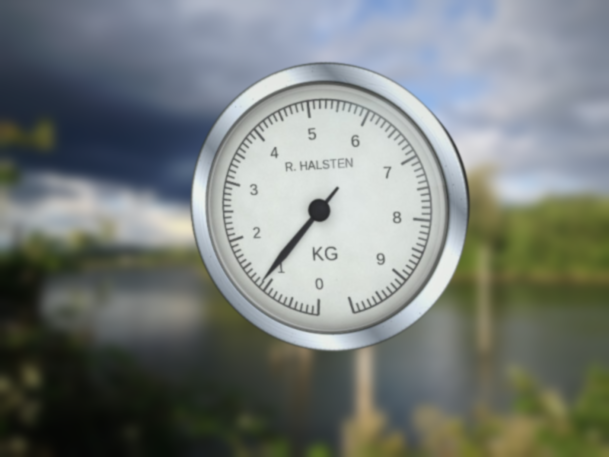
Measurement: 1.1 kg
